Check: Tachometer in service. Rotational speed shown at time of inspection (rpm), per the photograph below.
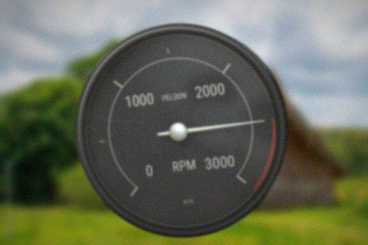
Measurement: 2500 rpm
